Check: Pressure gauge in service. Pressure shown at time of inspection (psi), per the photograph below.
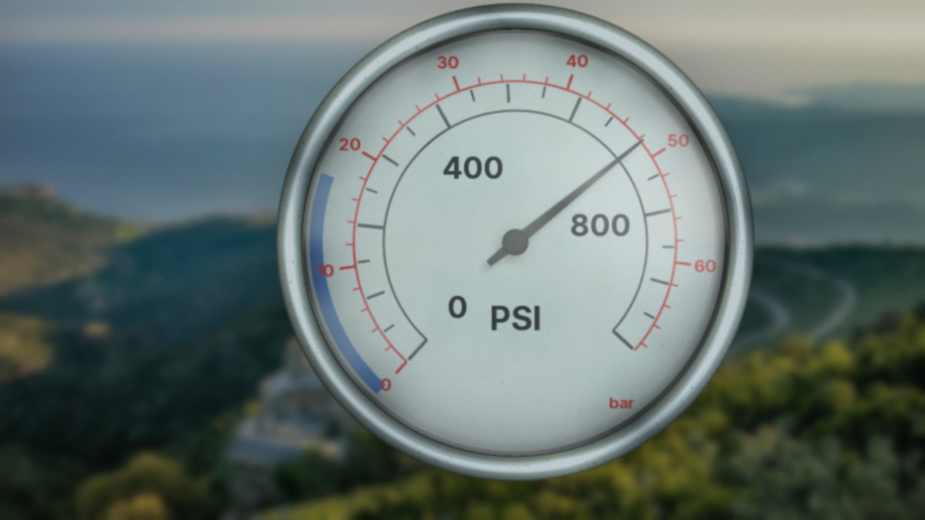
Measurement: 700 psi
